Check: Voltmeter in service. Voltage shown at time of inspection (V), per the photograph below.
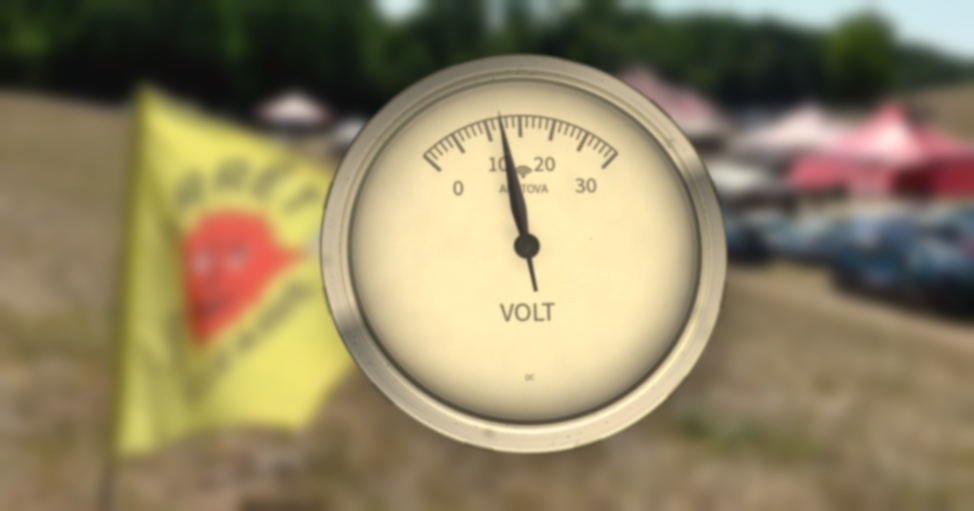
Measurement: 12 V
